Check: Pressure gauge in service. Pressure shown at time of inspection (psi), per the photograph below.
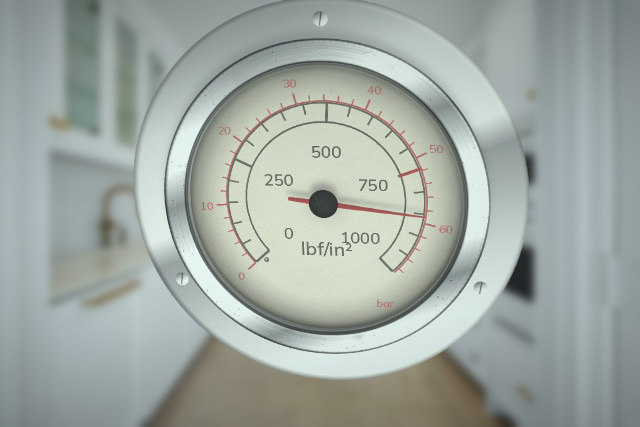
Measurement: 850 psi
